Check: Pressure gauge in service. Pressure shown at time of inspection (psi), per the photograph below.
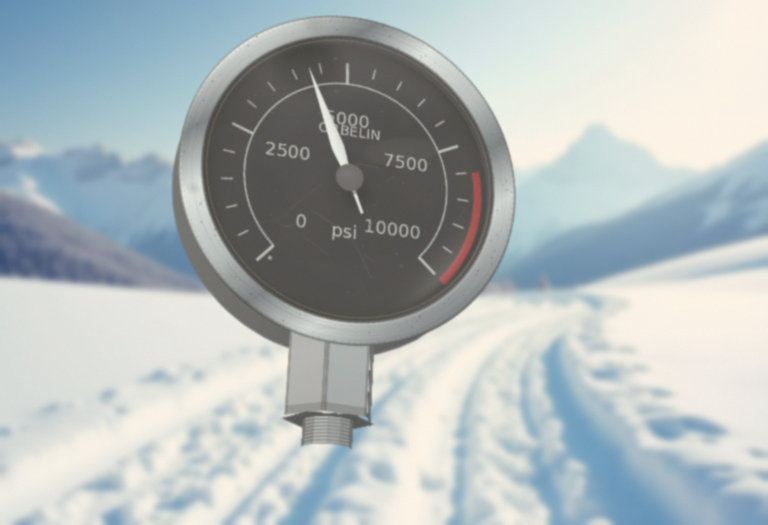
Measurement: 4250 psi
